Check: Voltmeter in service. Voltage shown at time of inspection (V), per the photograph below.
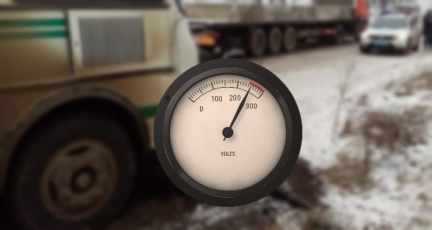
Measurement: 250 V
